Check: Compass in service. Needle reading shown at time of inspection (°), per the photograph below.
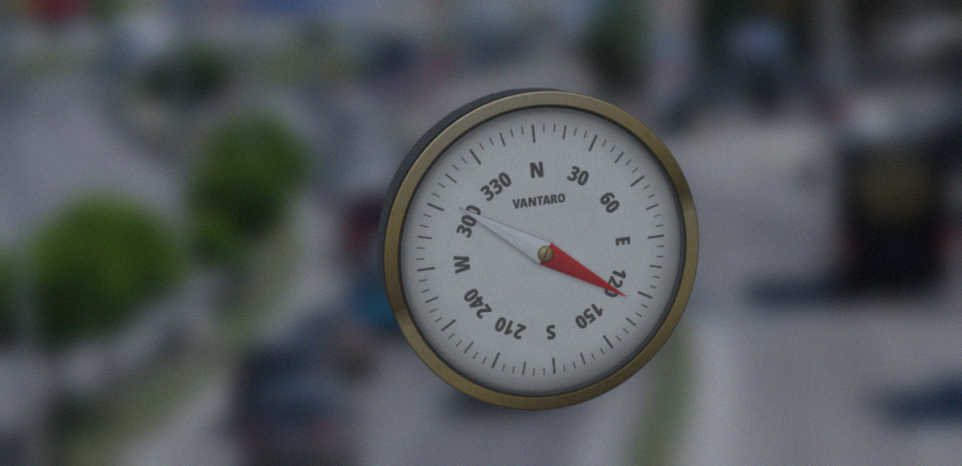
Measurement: 125 °
